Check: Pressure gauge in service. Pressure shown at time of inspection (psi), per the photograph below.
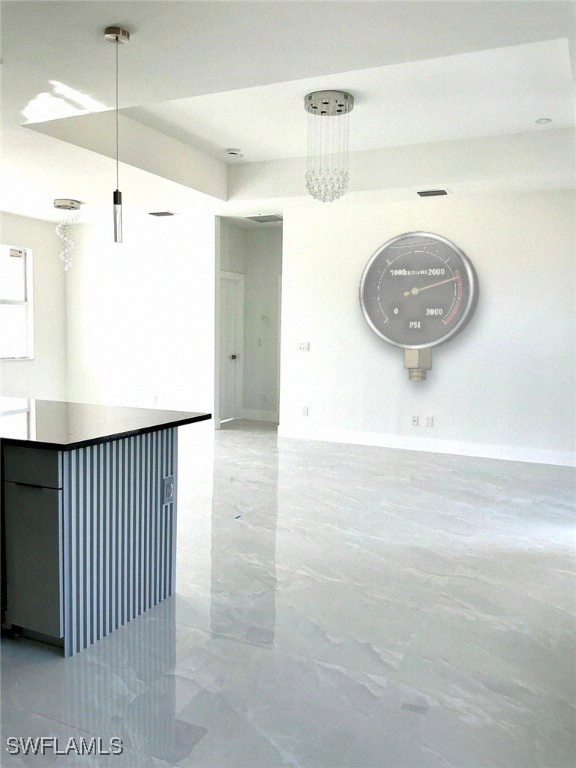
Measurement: 2300 psi
